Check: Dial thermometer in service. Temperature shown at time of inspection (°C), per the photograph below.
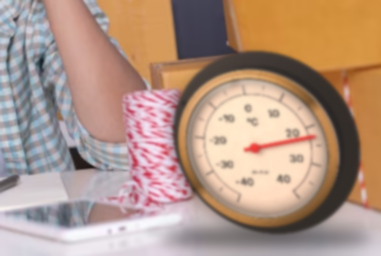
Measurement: 22.5 °C
